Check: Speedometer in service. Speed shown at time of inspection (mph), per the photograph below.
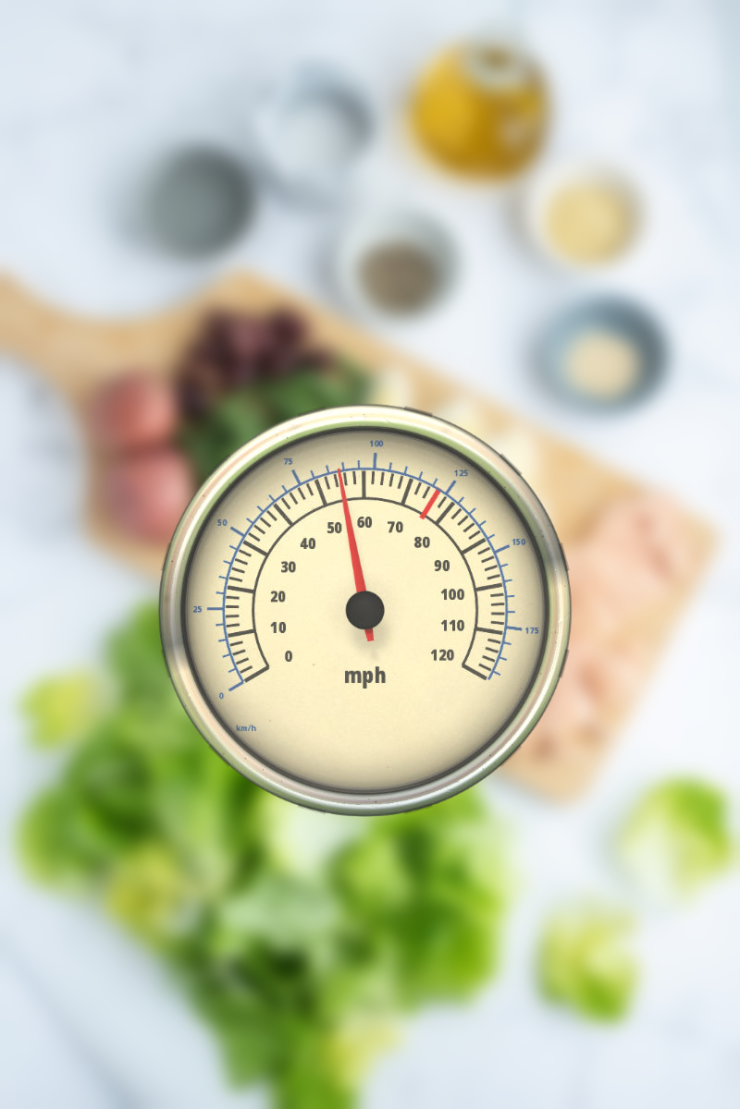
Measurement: 55 mph
